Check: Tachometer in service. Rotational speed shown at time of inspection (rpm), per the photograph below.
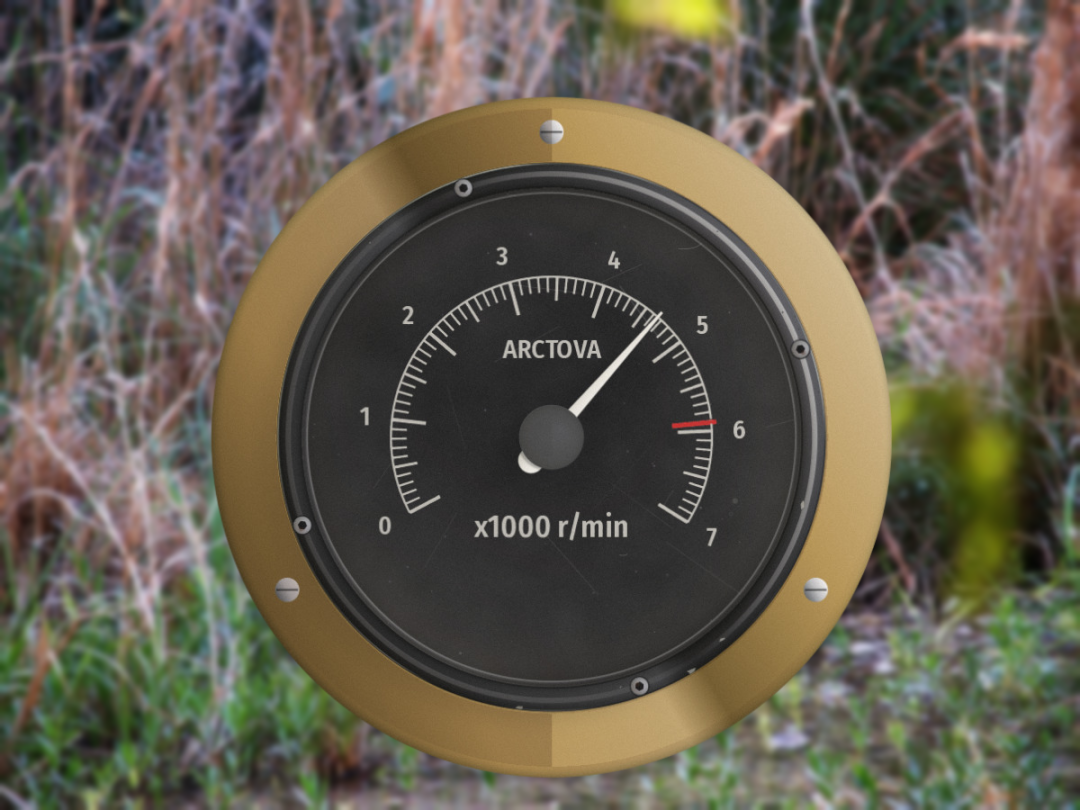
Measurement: 4650 rpm
